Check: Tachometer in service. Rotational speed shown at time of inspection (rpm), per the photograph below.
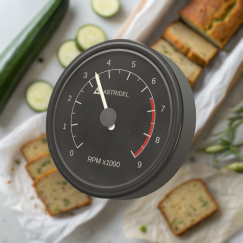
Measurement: 3500 rpm
